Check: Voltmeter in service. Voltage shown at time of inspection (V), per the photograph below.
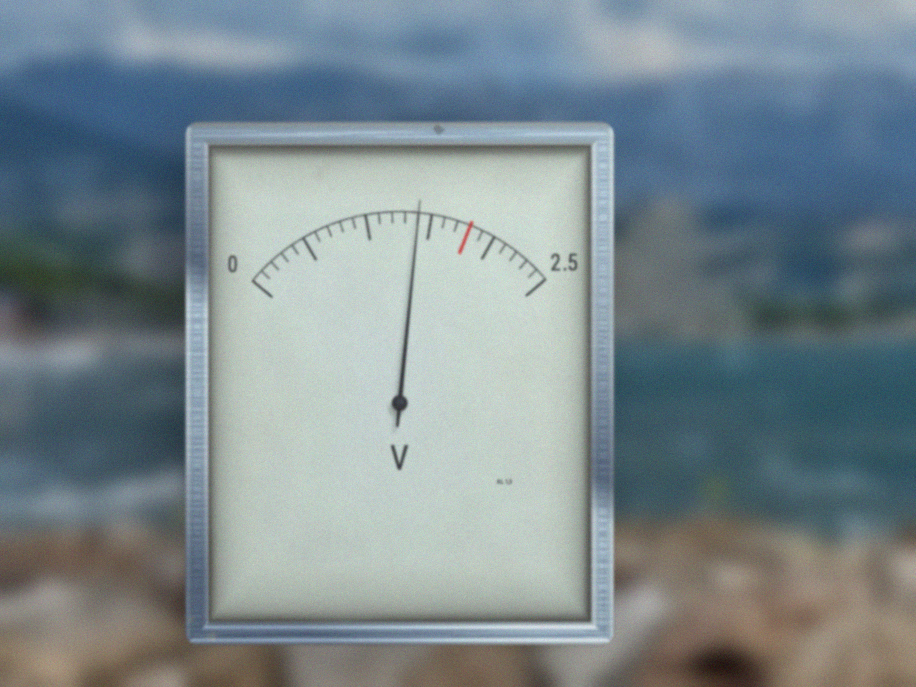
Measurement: 1.4 V
